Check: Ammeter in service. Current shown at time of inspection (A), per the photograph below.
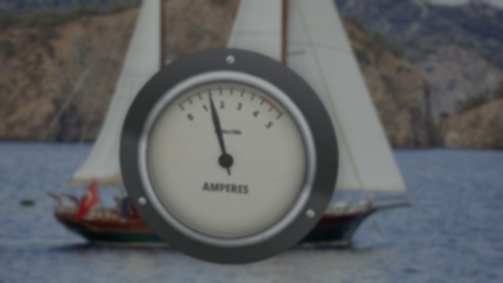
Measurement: 1.5 A
